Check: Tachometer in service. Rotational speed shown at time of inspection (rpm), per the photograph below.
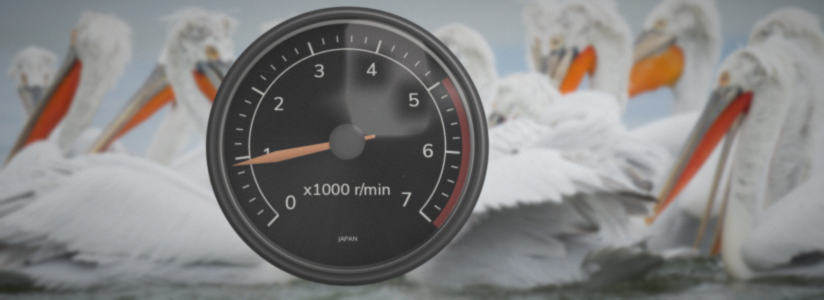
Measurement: 900 rpm
